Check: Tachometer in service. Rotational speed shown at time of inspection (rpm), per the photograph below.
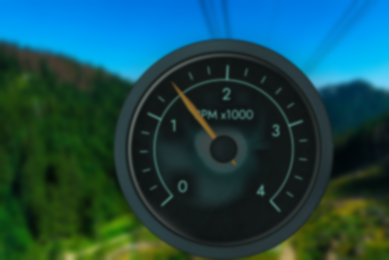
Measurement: 1400 rpm
